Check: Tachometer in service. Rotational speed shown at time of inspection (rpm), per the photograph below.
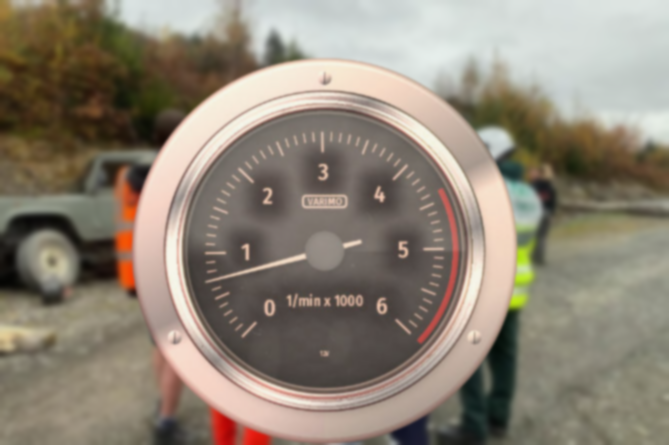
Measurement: 700 rpm
